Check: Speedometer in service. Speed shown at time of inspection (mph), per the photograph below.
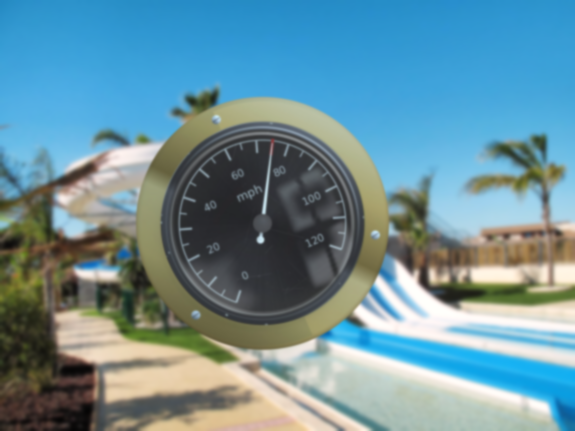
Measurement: 75 mph
